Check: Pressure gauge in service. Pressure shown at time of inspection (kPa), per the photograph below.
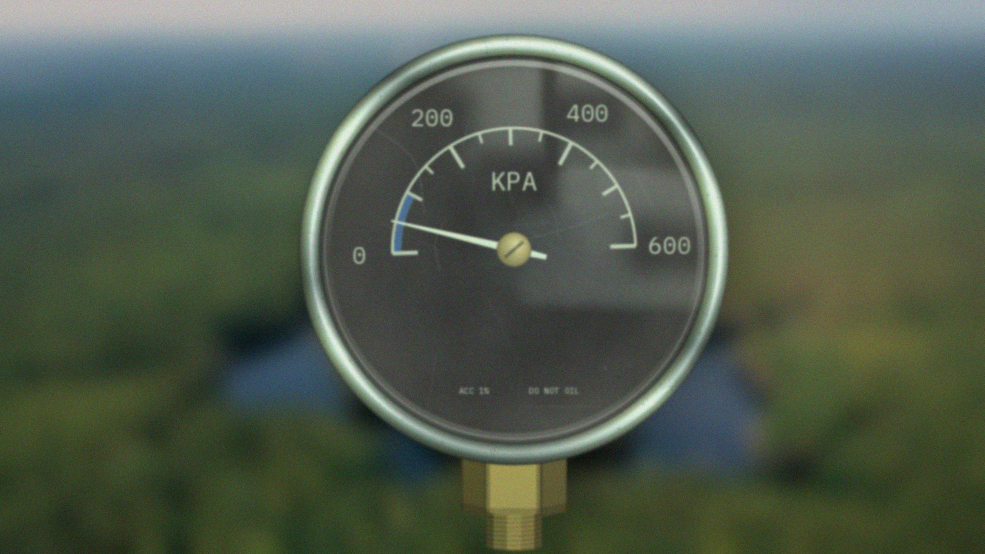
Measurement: 50 kPa
